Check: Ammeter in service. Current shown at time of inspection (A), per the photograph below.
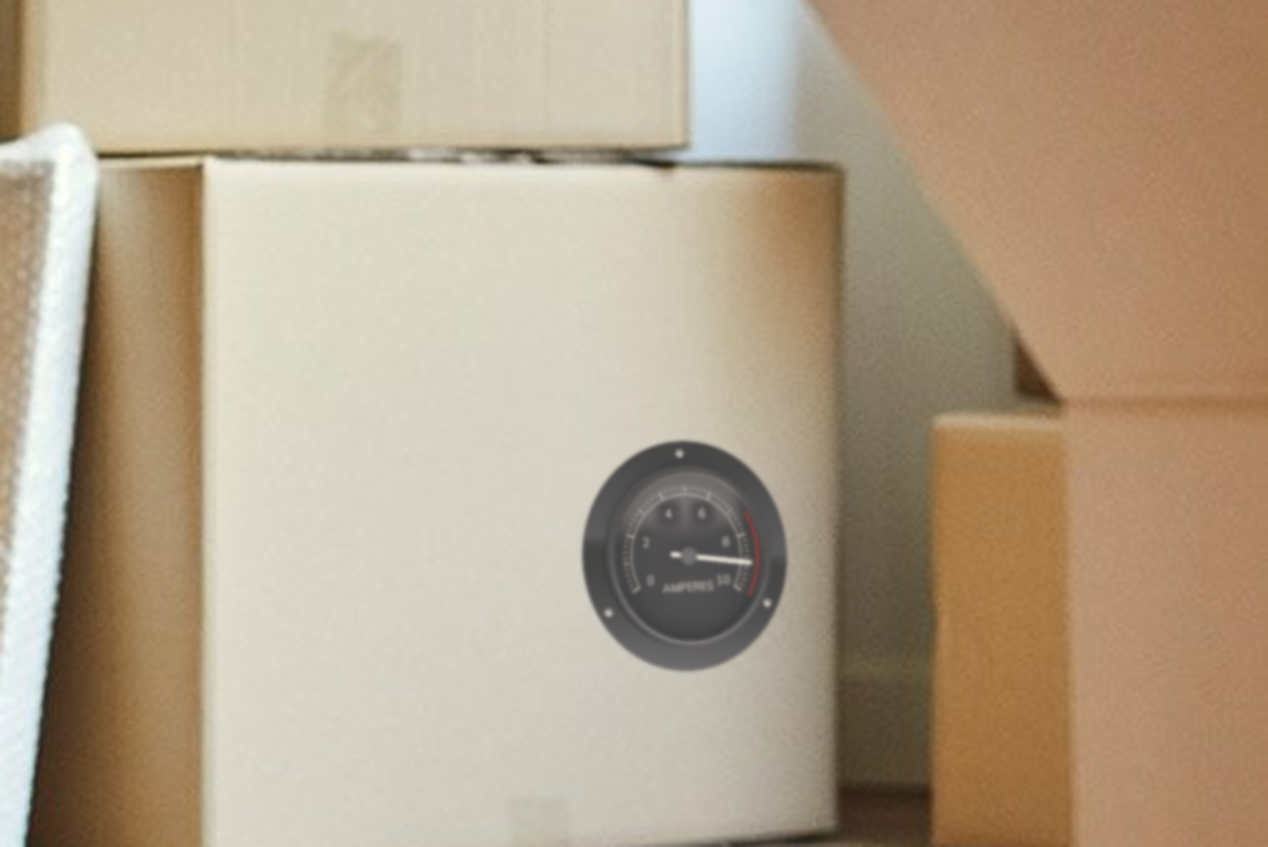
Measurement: 9 A
